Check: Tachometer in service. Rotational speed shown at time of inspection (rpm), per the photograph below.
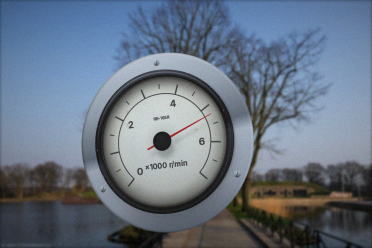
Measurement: 5250 rpm
